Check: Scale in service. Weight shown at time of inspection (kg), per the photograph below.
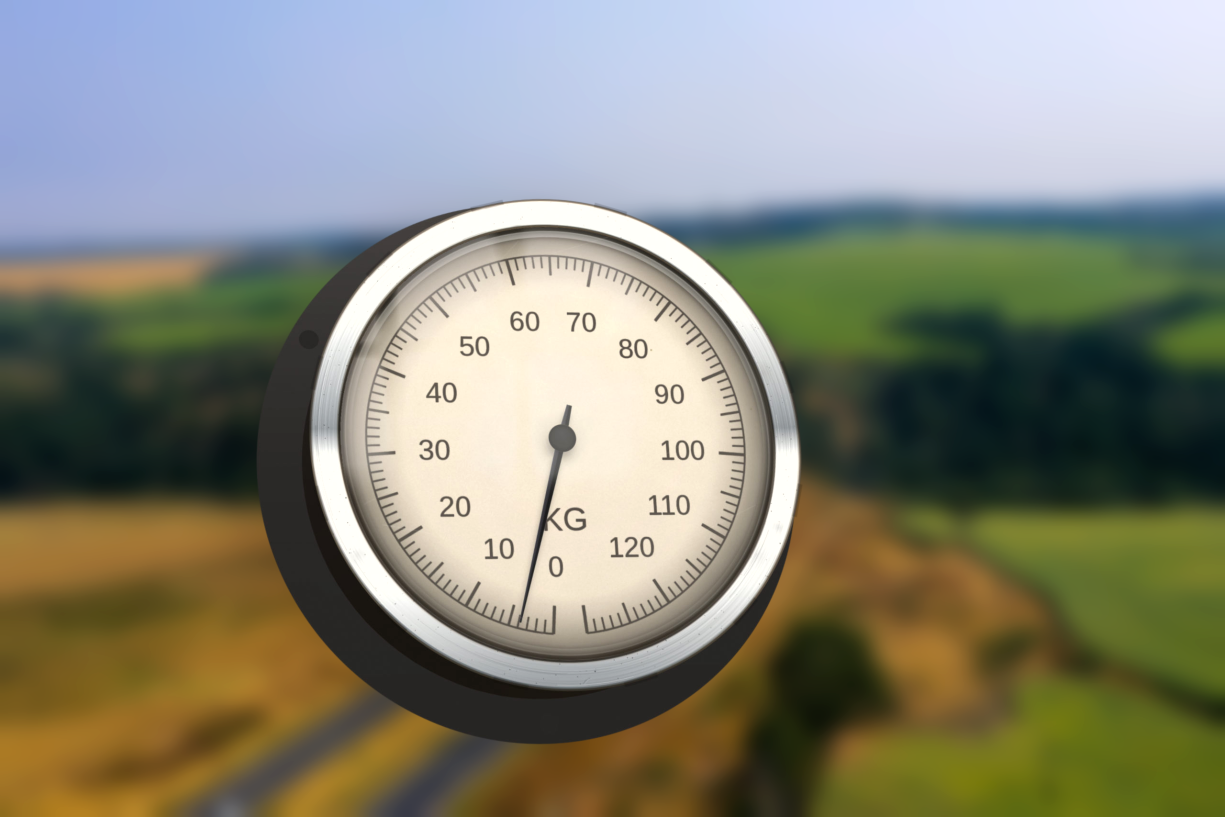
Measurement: 4 kg
